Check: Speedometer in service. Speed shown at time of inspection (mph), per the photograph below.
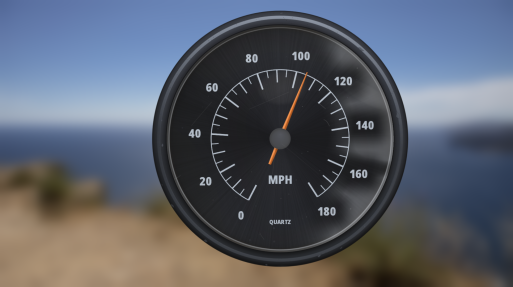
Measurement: 105 mph
